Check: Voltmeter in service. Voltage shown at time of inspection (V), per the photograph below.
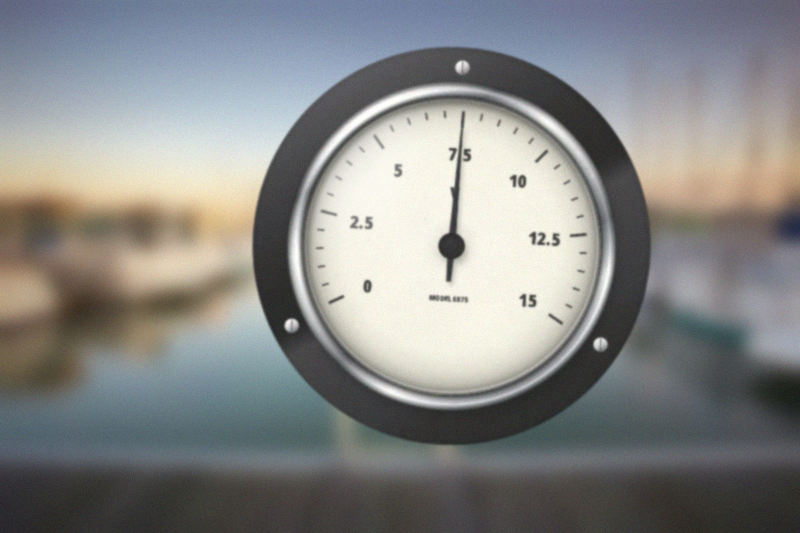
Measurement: 7.5 V
